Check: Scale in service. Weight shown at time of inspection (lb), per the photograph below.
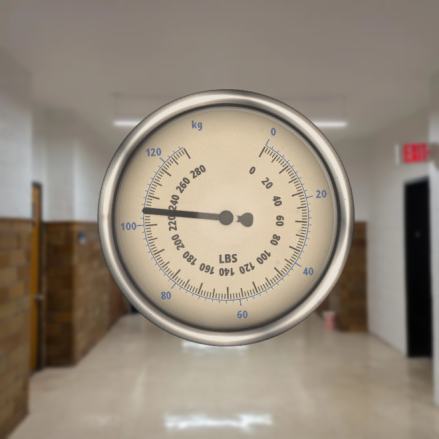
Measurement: 230 lb
